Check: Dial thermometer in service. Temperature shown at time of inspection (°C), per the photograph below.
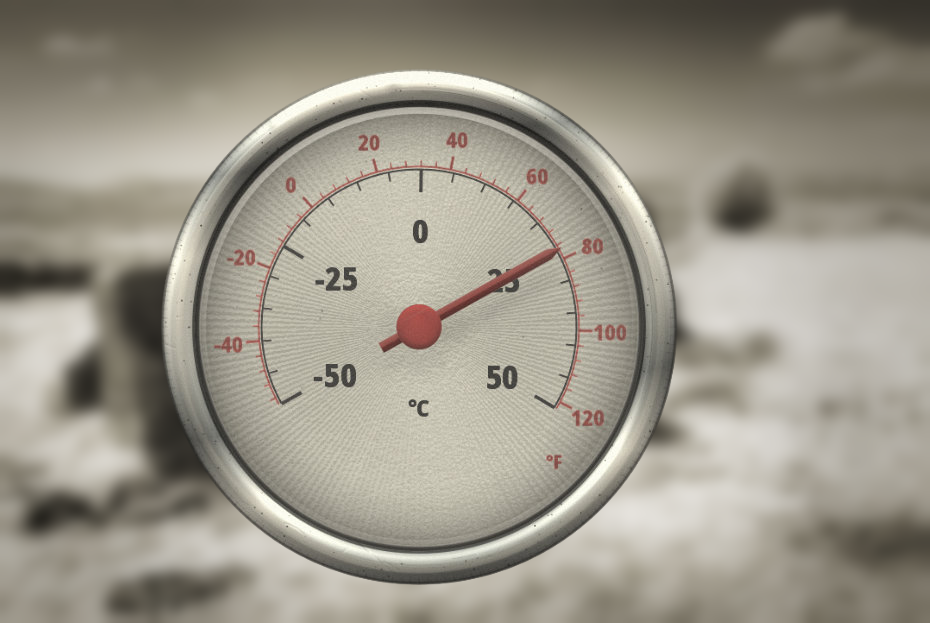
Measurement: 25 °C
